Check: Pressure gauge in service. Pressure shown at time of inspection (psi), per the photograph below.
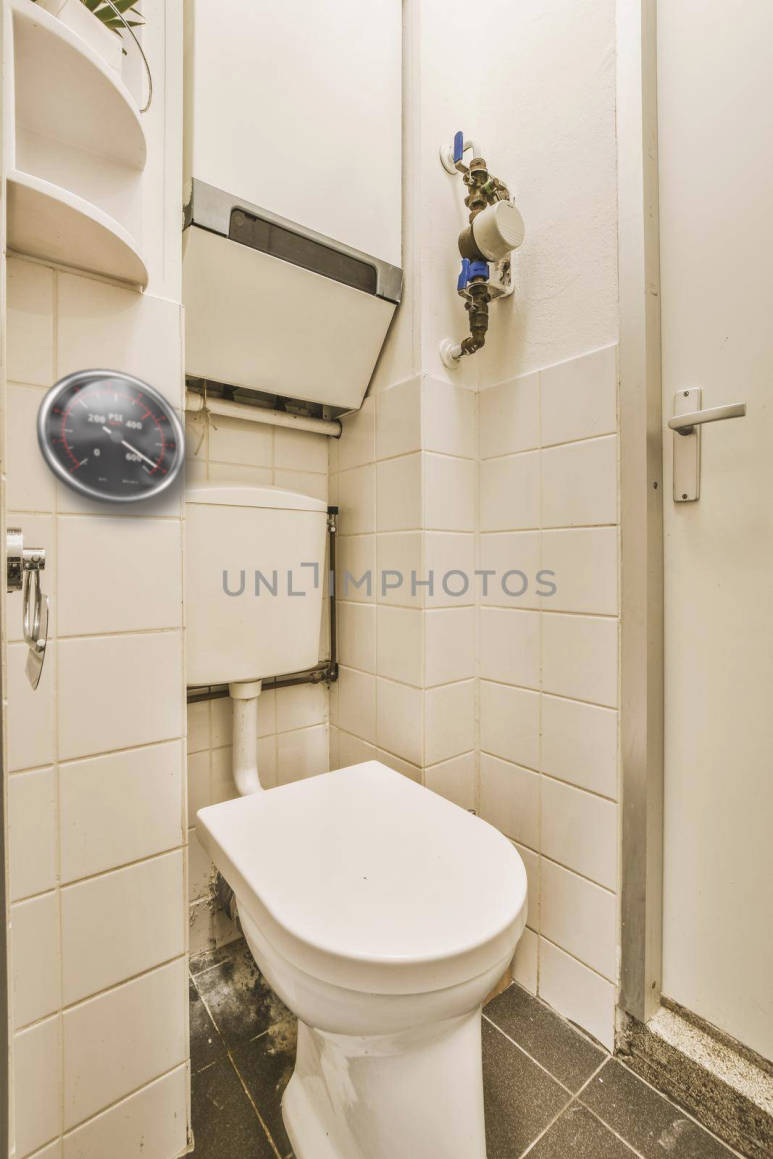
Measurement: 575 psi
